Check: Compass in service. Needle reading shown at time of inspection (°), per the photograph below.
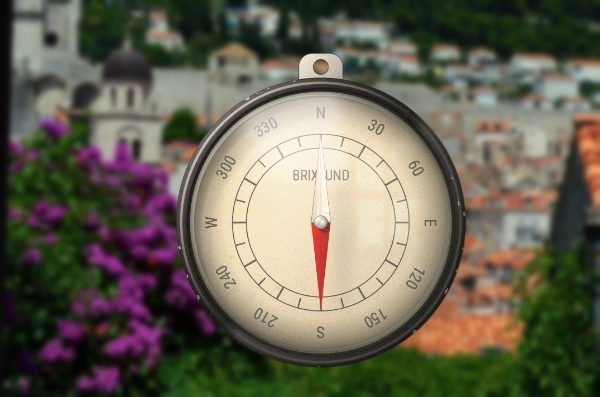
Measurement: 180 °
